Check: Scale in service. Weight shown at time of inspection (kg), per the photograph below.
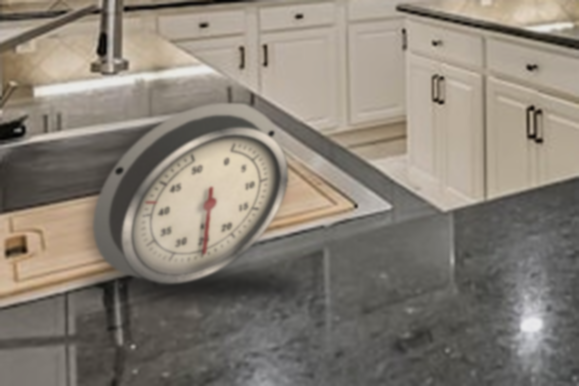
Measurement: 25 kg
